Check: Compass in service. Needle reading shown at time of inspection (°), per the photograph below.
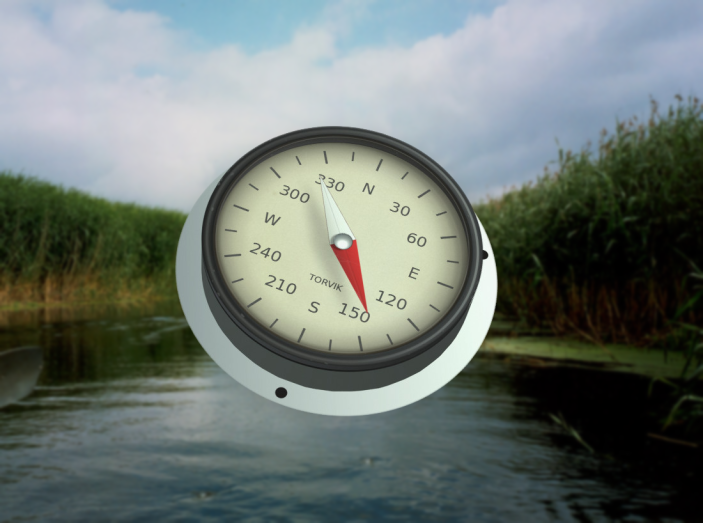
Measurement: 142.5 °
